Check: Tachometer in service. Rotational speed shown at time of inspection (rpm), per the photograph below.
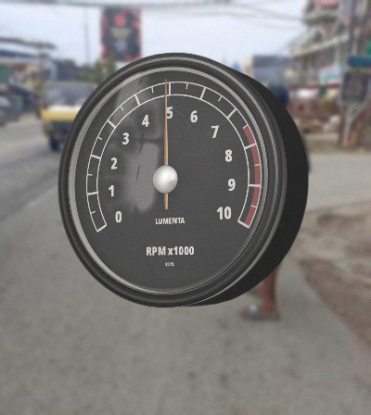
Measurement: 5000 rpm
